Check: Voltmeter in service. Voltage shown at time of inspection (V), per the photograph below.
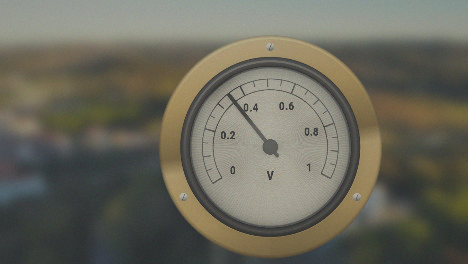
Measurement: 0.35 V
